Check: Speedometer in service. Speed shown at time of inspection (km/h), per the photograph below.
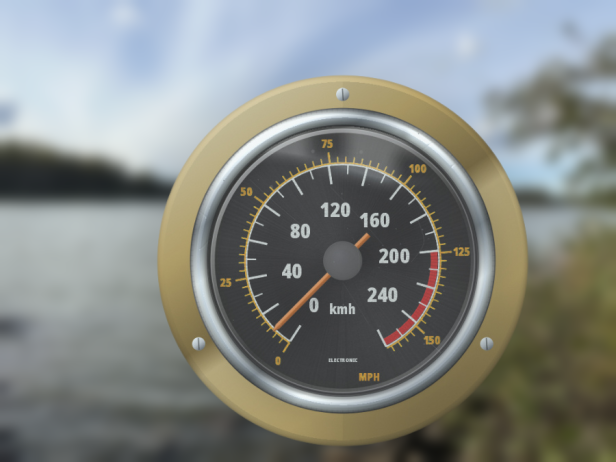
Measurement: 10 km/h
